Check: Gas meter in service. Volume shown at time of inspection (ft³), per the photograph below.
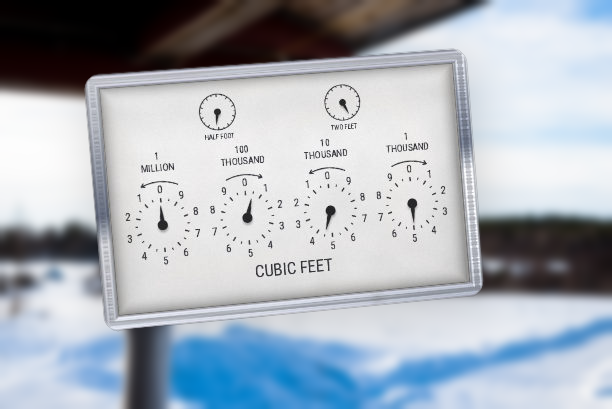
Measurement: 4500 ft³
